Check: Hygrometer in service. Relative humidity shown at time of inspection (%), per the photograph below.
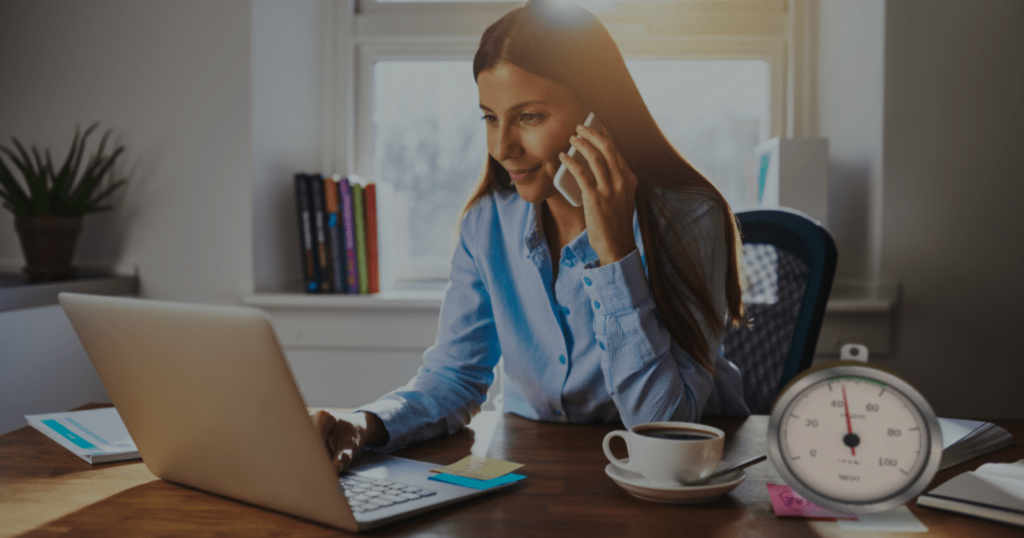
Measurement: 45 %
